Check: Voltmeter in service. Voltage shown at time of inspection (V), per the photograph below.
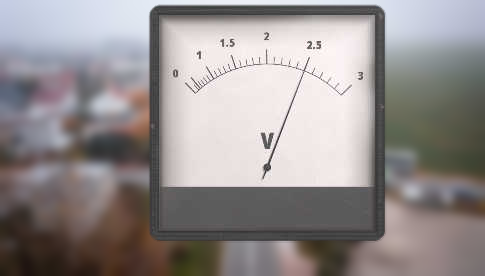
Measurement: 2.5 V
